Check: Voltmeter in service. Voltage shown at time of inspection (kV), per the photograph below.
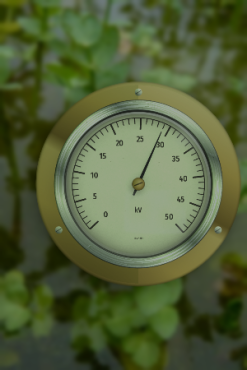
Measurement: 29 kV
